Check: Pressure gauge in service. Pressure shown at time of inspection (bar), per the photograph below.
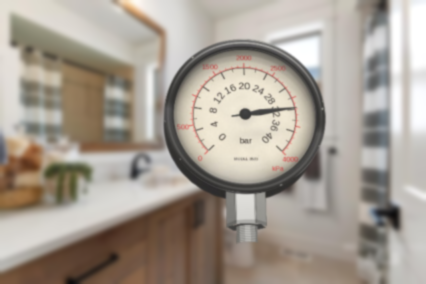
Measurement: 32 bar
